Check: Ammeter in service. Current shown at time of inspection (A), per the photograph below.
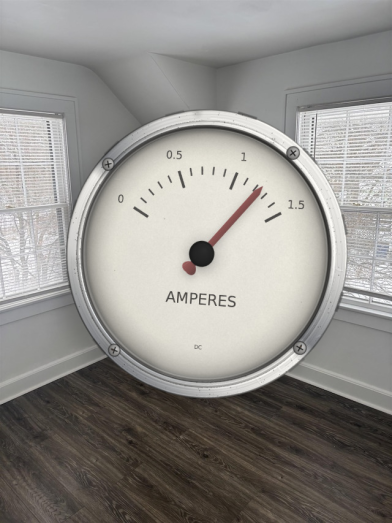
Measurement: 1.25 A
